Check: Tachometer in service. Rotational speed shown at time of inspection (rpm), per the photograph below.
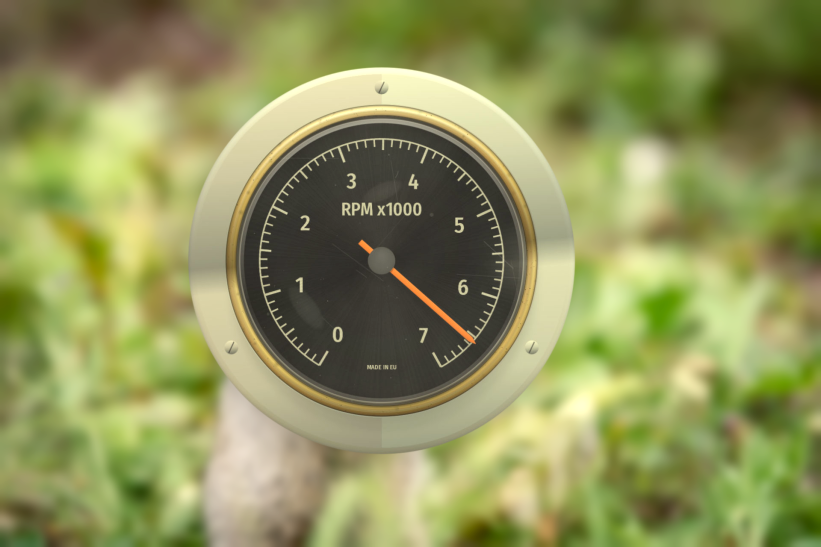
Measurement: 6550 rpm
